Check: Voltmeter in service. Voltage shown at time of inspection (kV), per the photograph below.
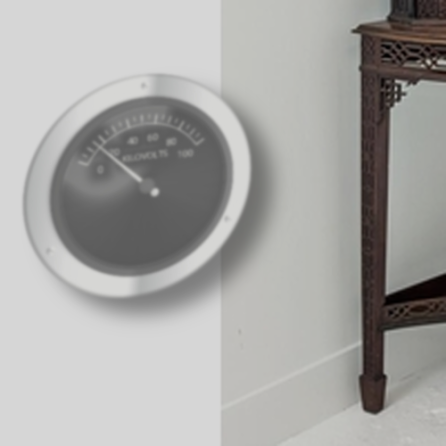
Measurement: 15 kV
